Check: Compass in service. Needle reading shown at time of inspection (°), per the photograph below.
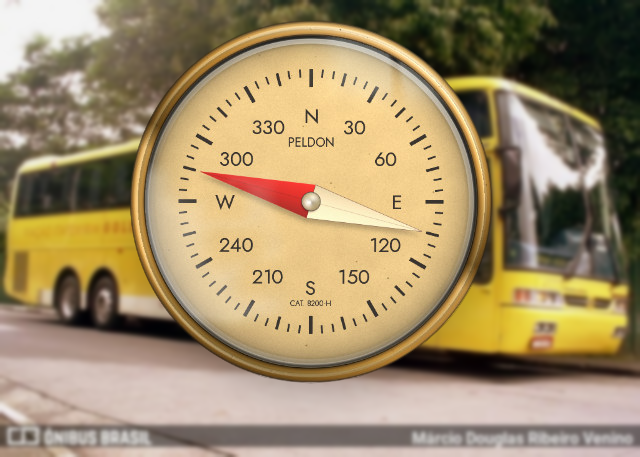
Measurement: 285 °
